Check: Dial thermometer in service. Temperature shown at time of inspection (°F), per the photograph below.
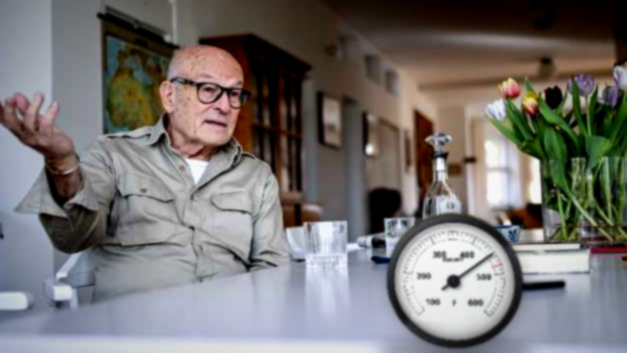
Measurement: 450 °F
